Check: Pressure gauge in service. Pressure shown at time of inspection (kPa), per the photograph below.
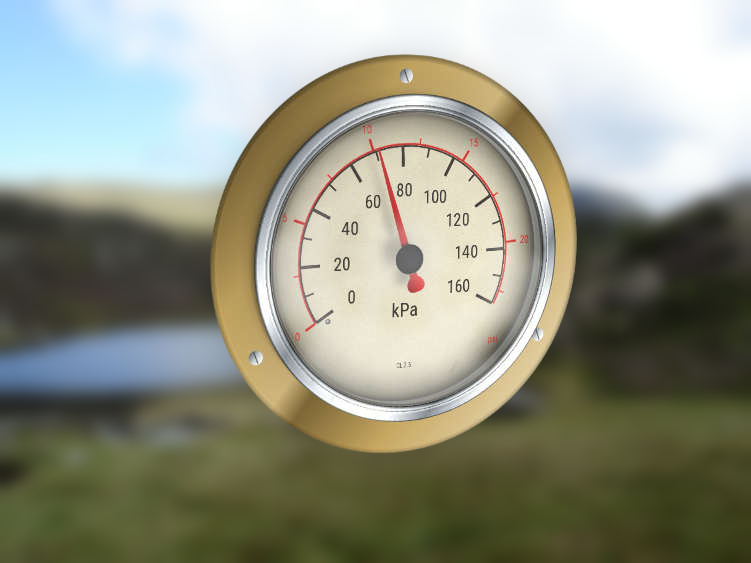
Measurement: 70 kPa
